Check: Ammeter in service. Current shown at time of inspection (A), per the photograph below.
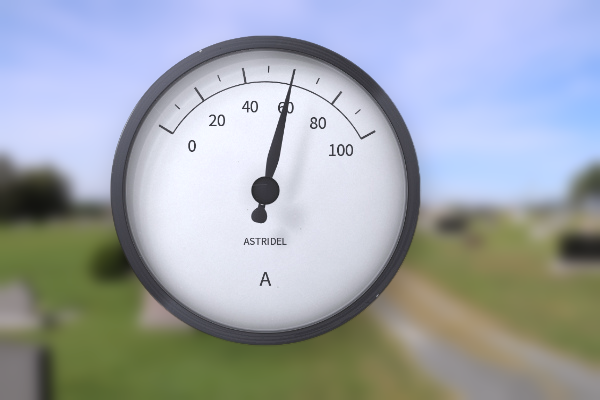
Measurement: 60 A
